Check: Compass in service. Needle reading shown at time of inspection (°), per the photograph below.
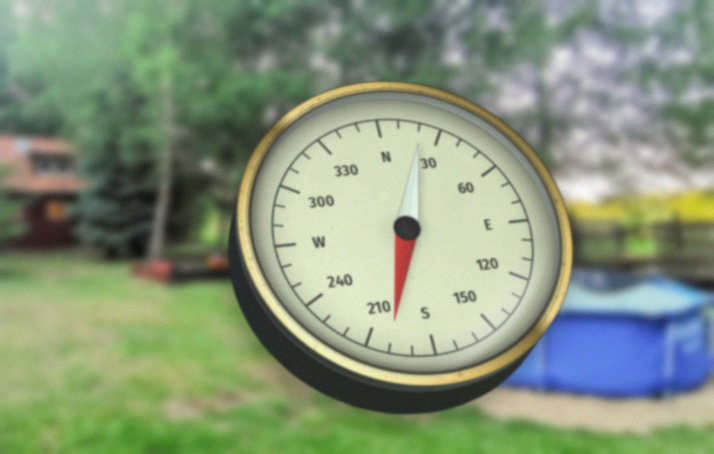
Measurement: 200 °
